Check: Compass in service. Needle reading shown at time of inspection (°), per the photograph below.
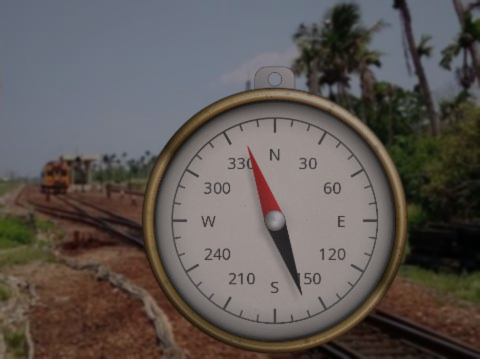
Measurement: 340 °
